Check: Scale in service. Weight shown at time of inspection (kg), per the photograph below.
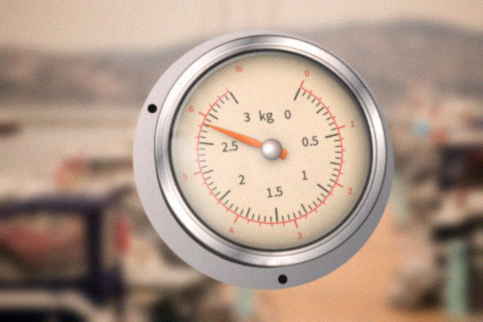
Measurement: 2.65 kg
